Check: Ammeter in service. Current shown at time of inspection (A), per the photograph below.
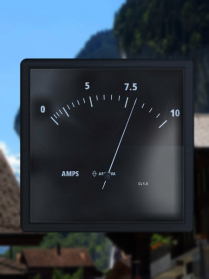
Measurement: 8 A
